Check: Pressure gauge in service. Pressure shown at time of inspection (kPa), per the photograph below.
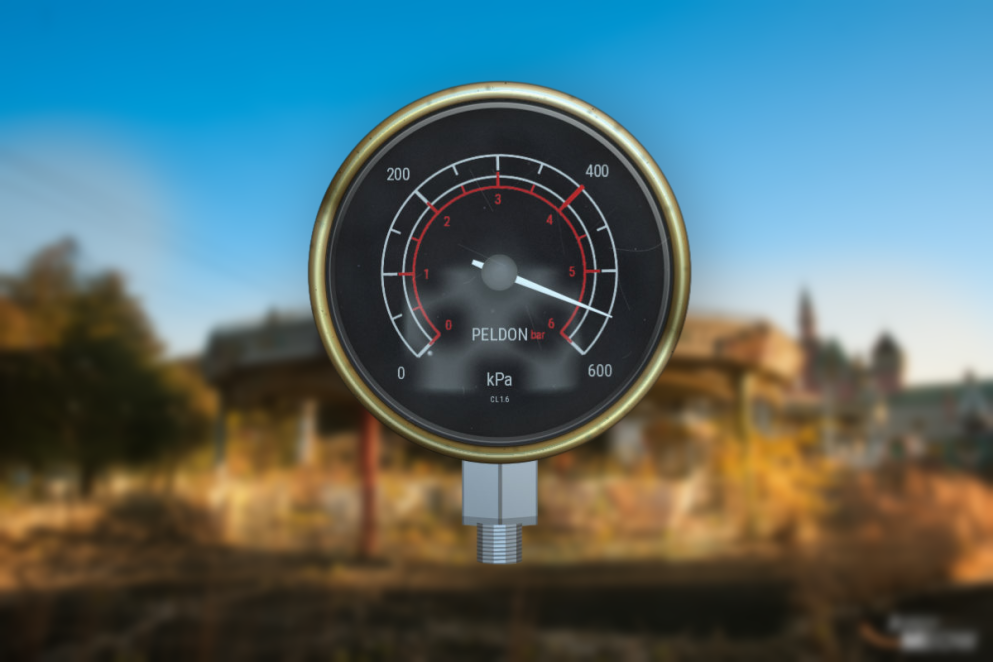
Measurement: 550 kPa
